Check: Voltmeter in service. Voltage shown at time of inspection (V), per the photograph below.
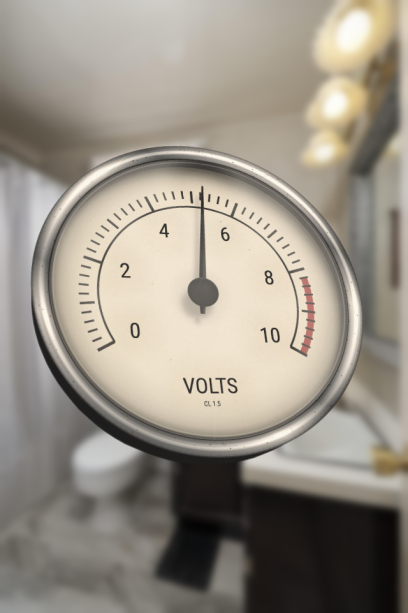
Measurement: 5.2 V
